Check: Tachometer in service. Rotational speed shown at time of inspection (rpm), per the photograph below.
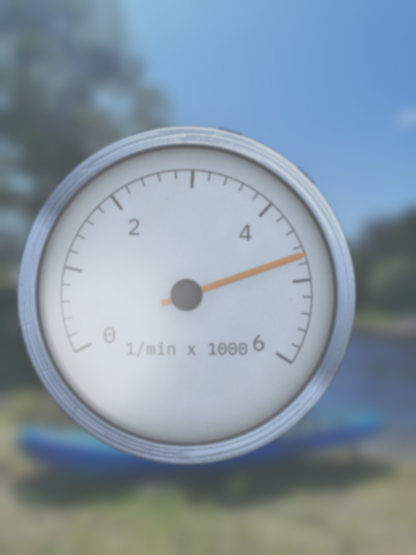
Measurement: 4700 rpm
